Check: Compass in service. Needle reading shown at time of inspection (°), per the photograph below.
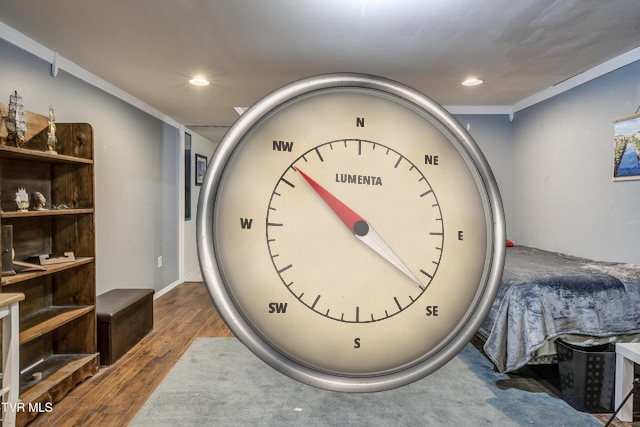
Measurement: 310 °
